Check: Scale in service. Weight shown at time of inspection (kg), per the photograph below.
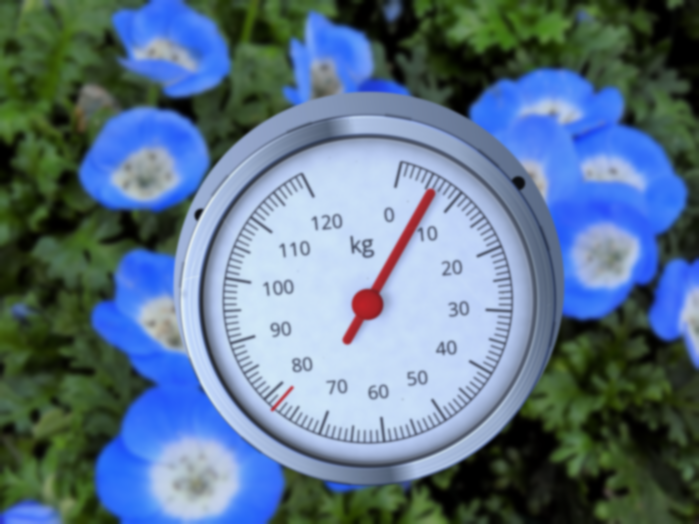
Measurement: 6 kg
